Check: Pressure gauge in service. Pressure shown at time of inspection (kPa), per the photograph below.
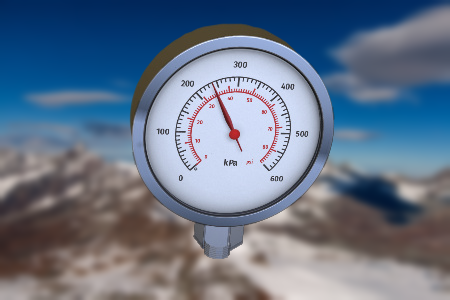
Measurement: 240 kPa
